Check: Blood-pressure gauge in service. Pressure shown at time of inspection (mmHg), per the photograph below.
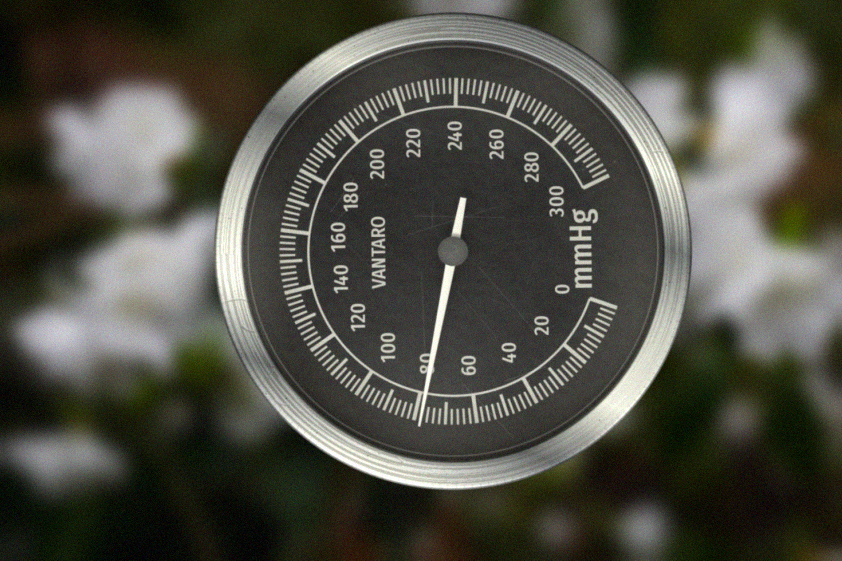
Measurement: 78 mmHg
